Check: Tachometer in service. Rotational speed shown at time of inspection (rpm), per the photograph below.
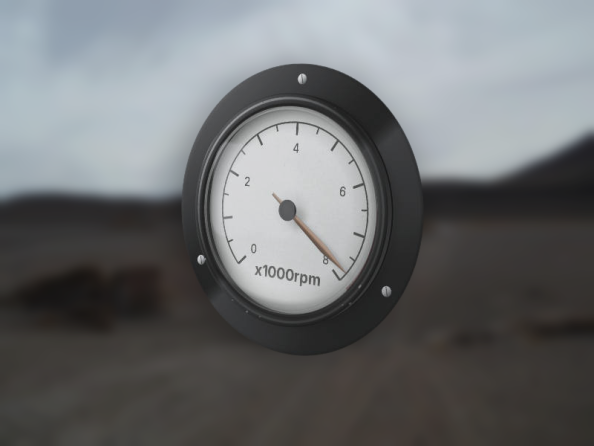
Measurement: 7750 rpm
